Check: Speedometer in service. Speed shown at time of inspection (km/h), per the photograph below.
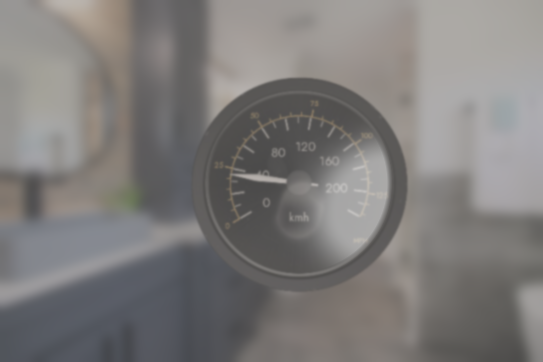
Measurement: 35 km/h
